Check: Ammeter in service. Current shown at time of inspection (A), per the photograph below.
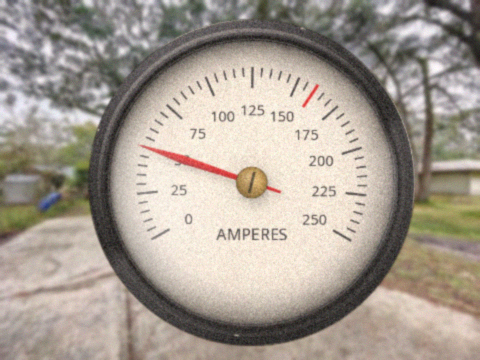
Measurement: 50 A
